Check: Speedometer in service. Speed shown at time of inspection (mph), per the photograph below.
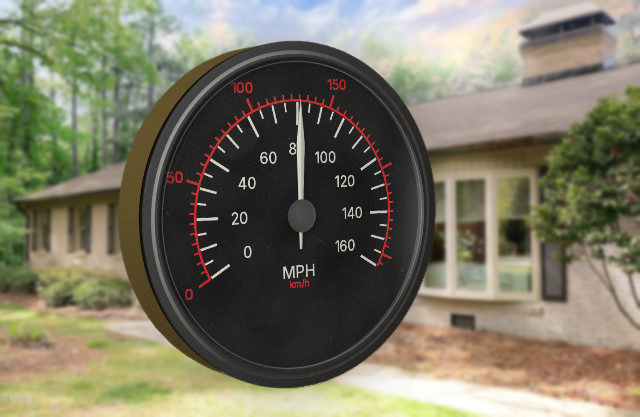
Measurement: 80 mph
